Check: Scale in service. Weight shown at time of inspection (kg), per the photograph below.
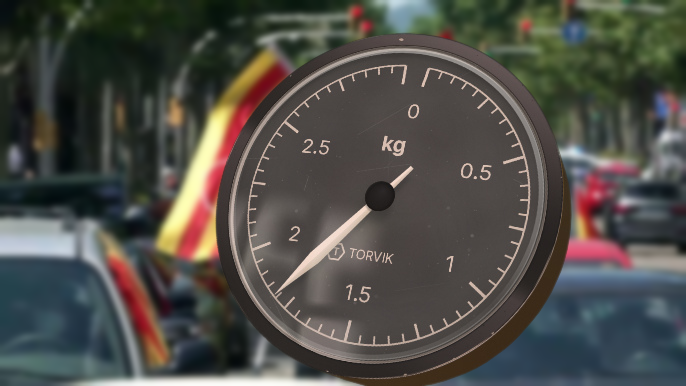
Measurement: 1.8 kg
